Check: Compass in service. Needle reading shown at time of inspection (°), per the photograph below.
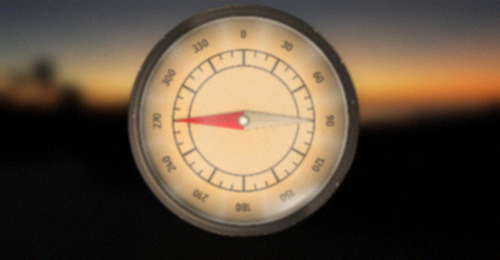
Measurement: 270 °
